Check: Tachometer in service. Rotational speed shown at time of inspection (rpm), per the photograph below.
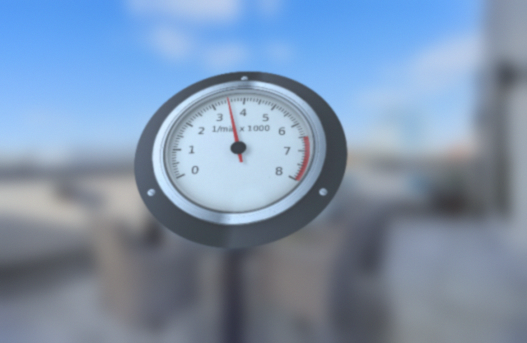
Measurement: 3500 rpm
